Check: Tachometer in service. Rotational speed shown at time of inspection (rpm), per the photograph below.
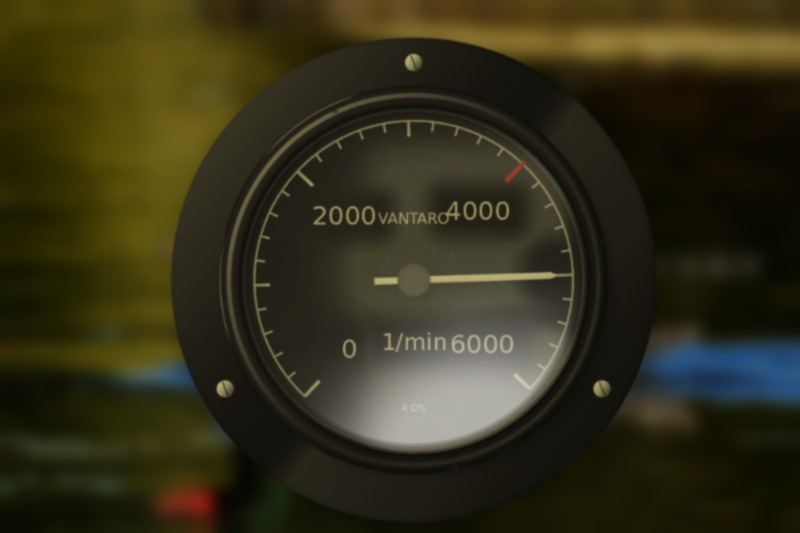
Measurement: 5000 rpm
